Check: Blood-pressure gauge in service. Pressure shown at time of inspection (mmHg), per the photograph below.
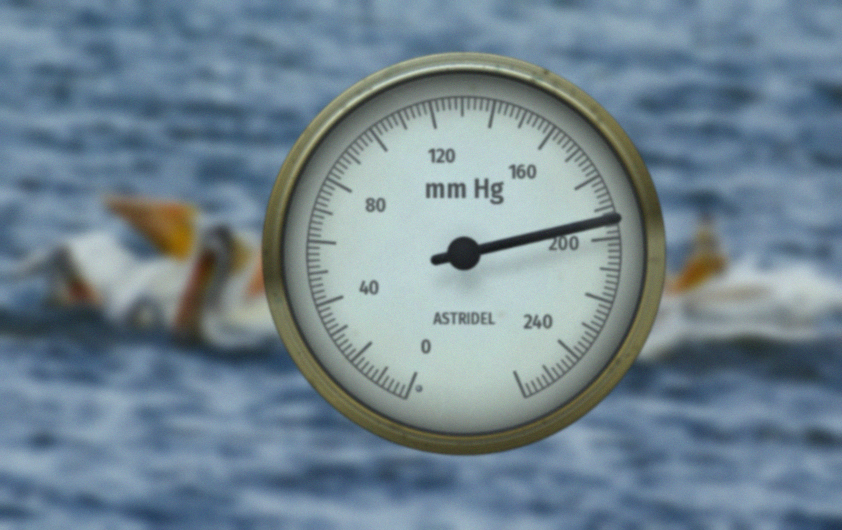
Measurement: 194 mmHg
